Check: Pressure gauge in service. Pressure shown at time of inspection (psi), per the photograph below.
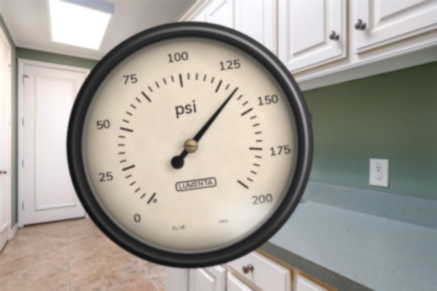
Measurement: 135 psi
